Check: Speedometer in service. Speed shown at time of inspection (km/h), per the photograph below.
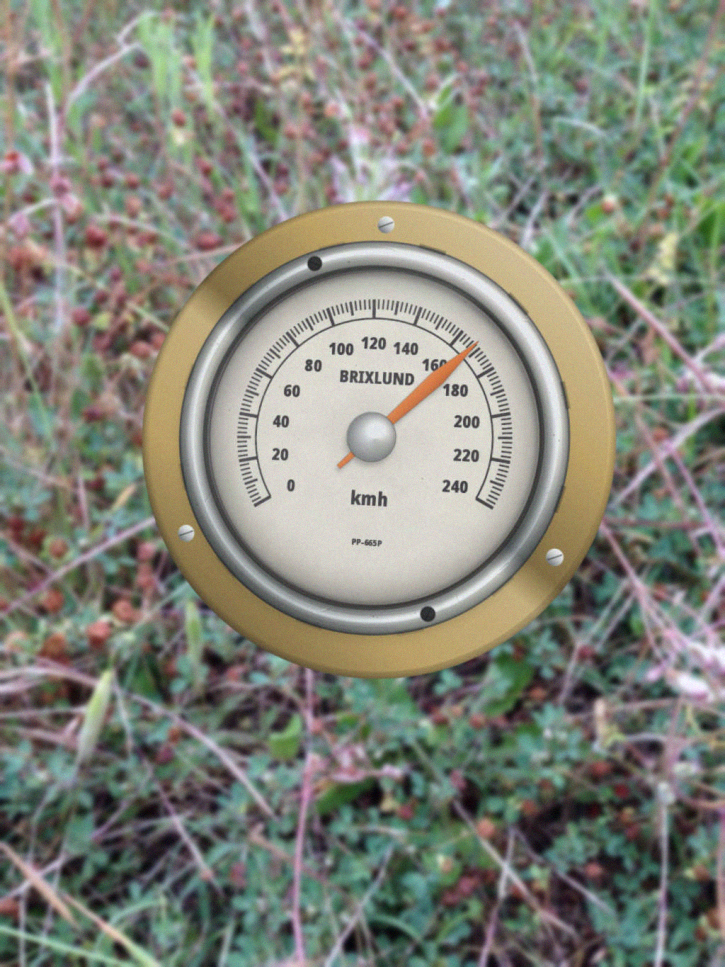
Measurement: 168 km/h
